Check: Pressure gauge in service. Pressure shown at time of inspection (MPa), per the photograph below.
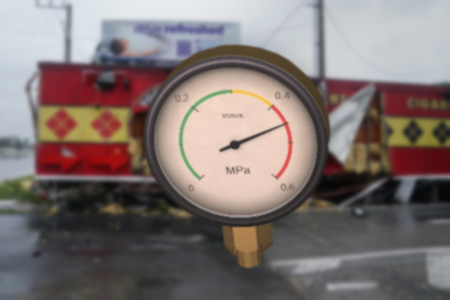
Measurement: 0.45 MPa
